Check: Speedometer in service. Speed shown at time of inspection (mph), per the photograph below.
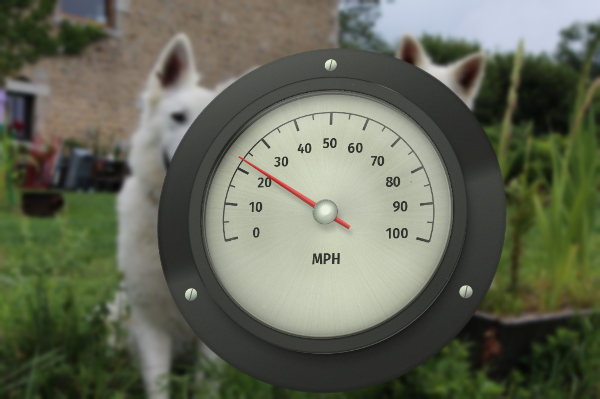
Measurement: 22.5 mph
